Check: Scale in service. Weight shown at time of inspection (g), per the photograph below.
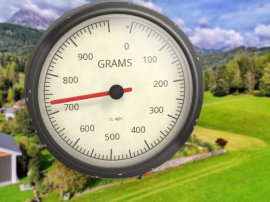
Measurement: 730 g
